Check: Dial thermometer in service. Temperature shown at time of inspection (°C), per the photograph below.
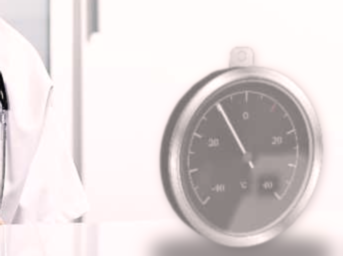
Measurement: -10 °C
